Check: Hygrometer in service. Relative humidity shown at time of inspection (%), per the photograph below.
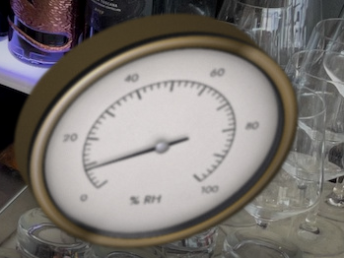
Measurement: 10 %
